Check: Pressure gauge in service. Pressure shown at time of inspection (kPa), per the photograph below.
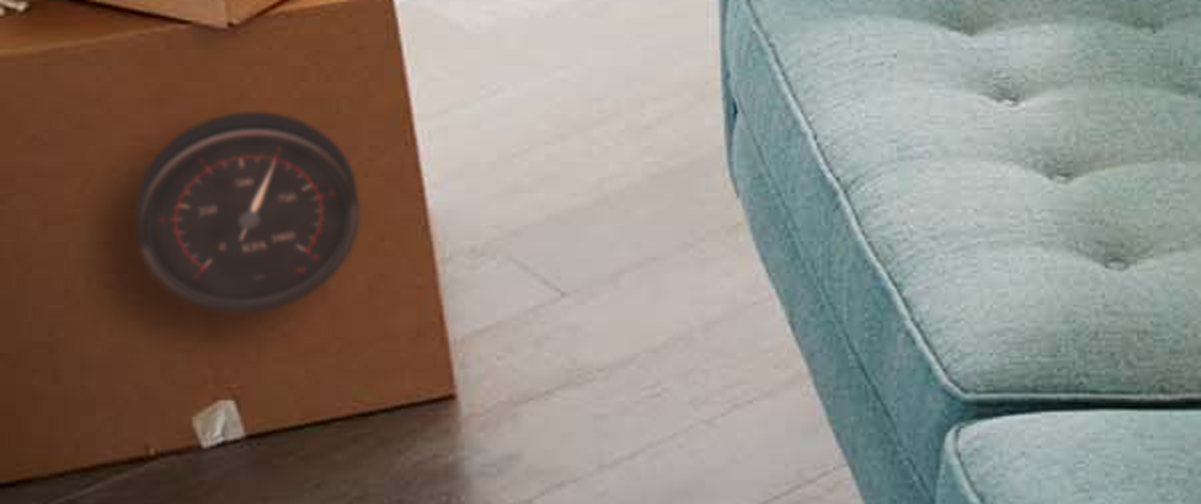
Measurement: 600 kPa
